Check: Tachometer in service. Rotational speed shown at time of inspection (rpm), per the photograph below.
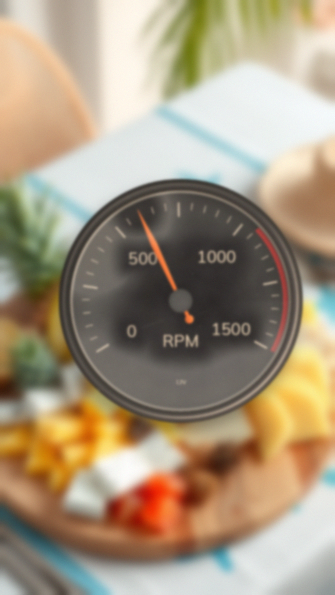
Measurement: 600 rpm
